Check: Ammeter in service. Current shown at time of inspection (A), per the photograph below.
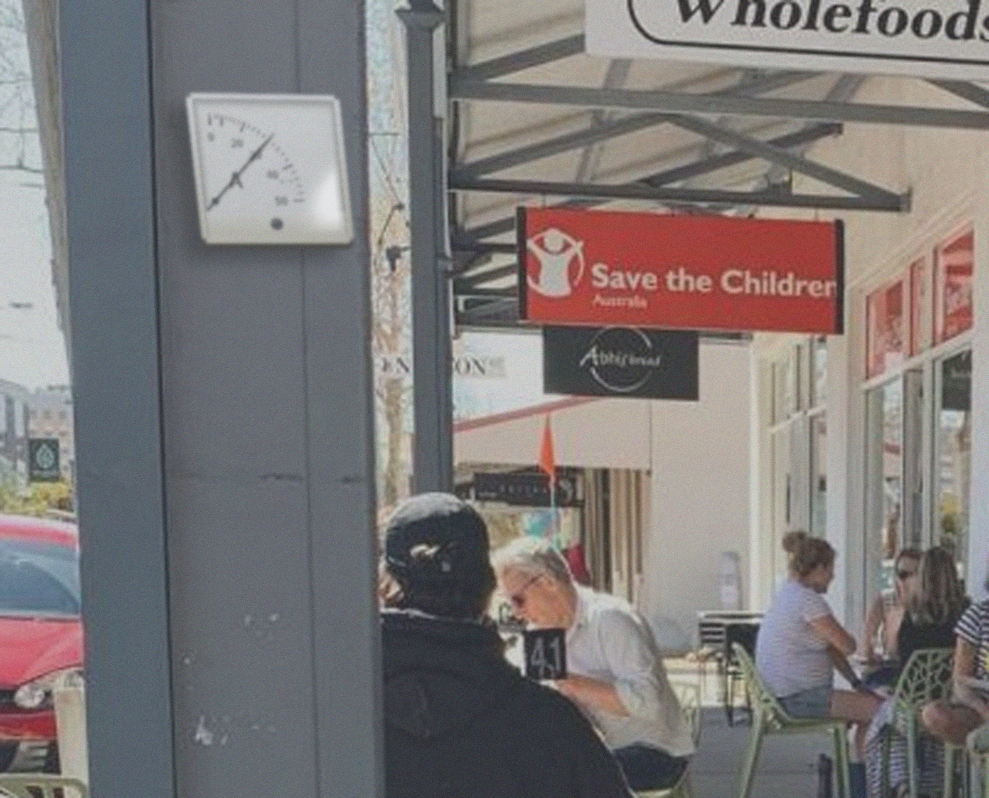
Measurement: 30 A
